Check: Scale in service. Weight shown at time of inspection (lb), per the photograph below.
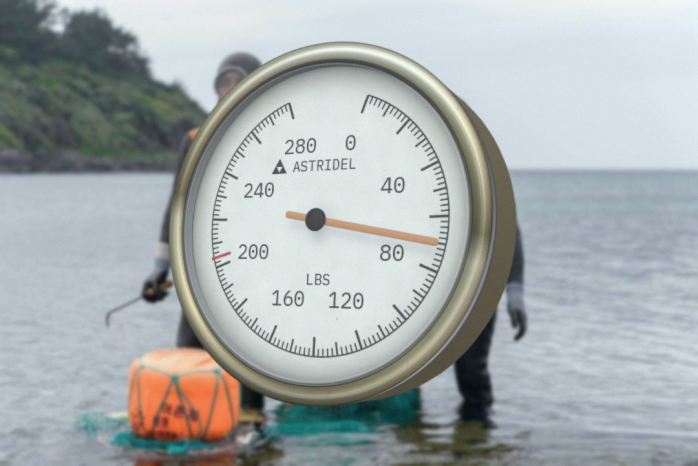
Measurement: 70 lb
